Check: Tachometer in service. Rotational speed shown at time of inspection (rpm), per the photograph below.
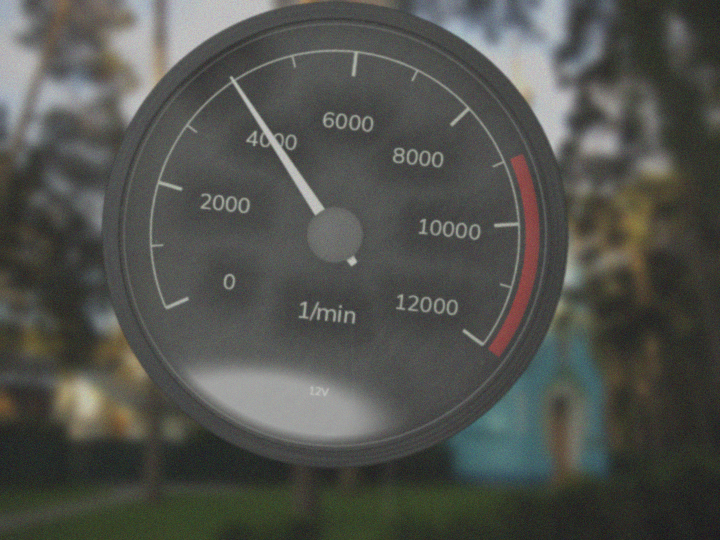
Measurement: 4000 rpm
